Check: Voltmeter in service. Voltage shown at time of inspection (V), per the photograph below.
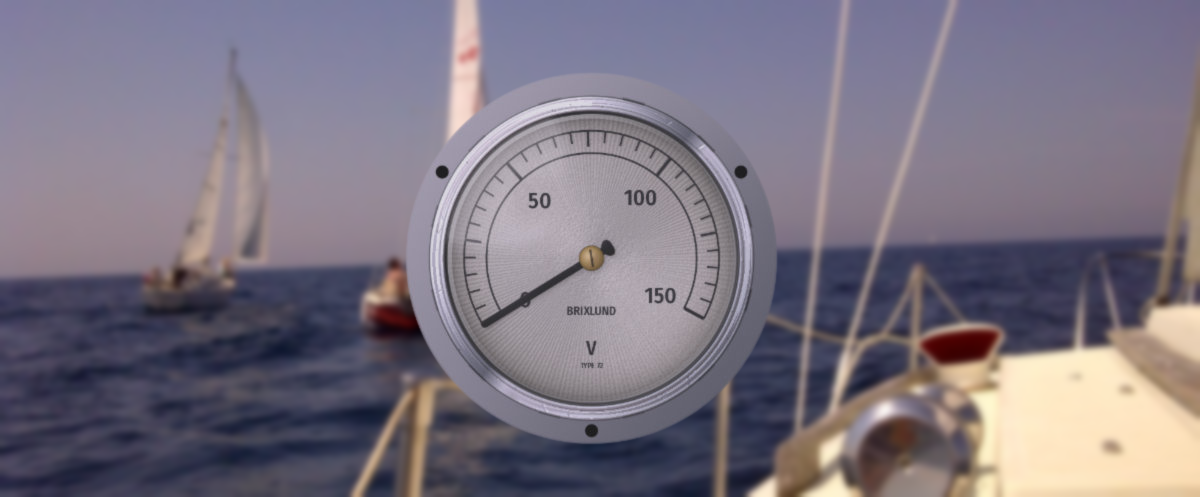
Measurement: 0 V
